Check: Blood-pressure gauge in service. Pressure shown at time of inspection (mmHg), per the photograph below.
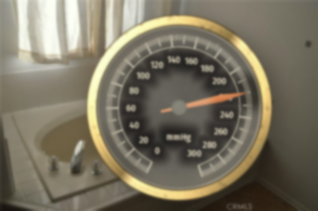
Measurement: 220 mmHg
